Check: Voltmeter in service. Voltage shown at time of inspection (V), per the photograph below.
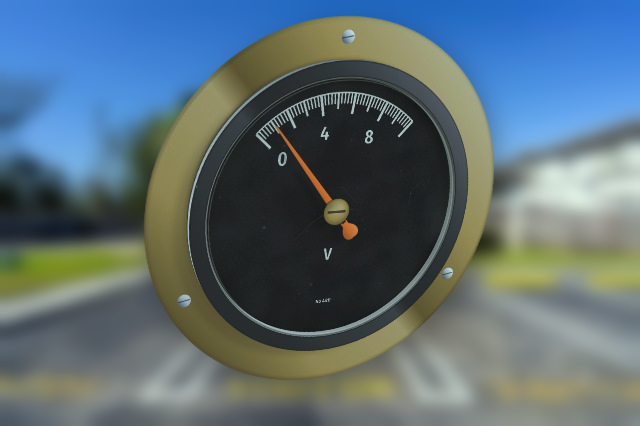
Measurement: 1 V
